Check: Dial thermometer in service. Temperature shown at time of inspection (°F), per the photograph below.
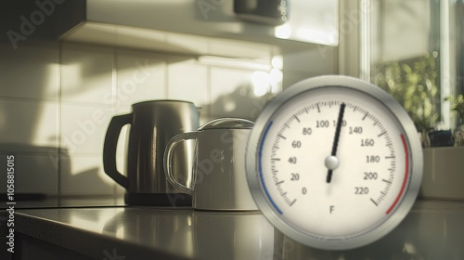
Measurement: 120 °F
